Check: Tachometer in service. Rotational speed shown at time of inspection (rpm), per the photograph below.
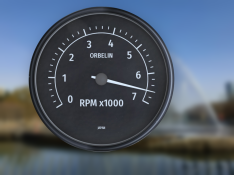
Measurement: 6600 rpm
